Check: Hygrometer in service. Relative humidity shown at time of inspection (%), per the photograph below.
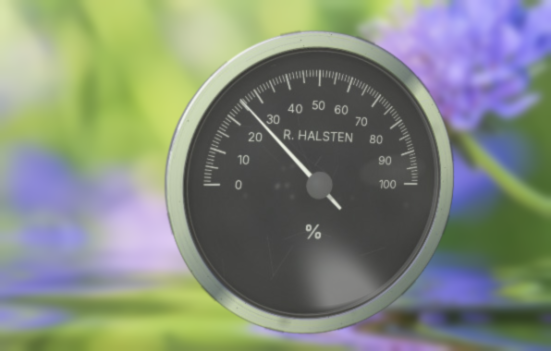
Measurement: 25 %
